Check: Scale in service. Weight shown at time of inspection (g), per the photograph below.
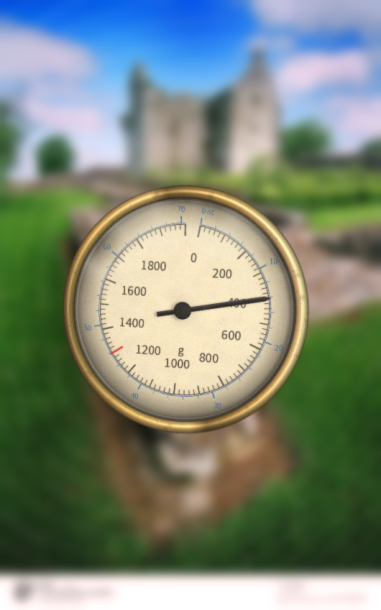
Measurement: 400 g
